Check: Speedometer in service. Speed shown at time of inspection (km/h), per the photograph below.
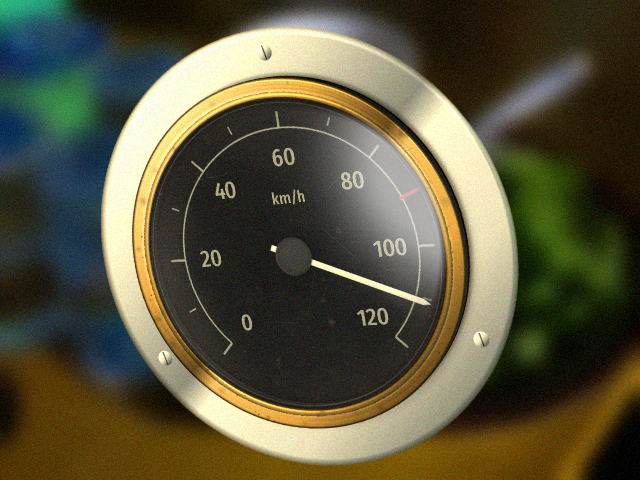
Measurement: 110 km/h
